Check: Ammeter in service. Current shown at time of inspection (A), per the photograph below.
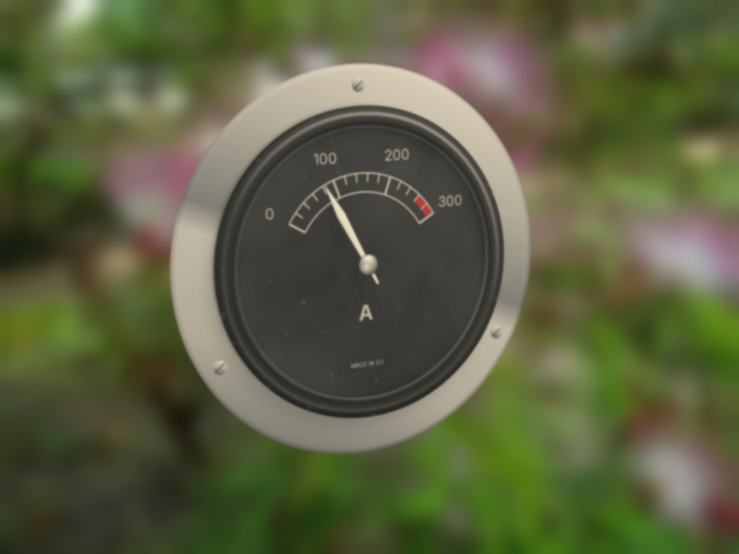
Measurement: 80 A
